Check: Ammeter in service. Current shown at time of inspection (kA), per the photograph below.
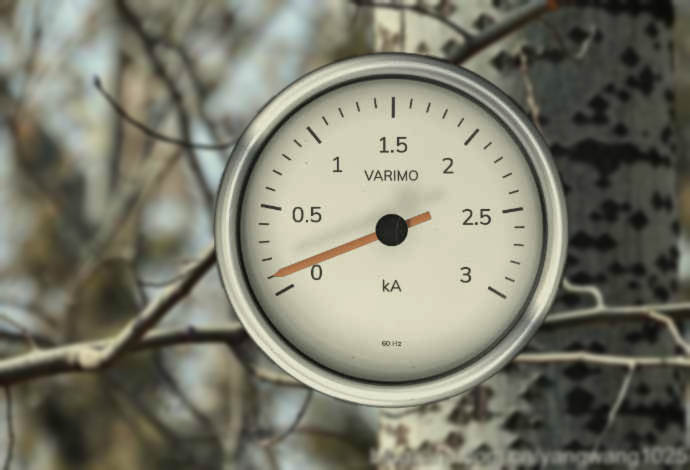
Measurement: 0.1 kA
